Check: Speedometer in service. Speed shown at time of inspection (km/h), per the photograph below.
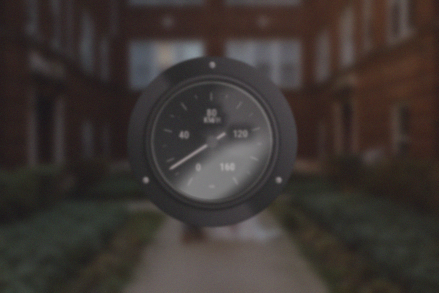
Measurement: 15 km/h
